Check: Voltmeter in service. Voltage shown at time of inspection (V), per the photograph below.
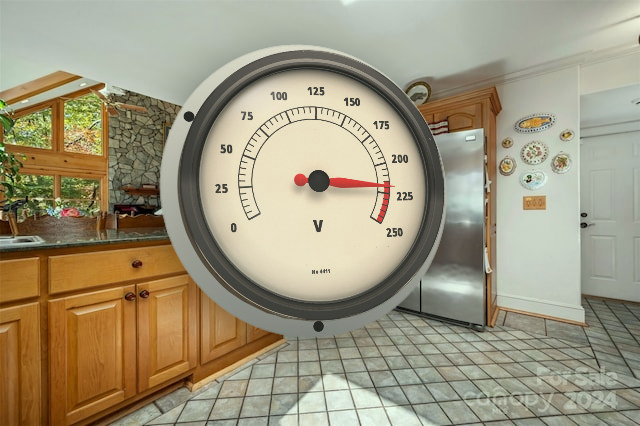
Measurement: 220 V
